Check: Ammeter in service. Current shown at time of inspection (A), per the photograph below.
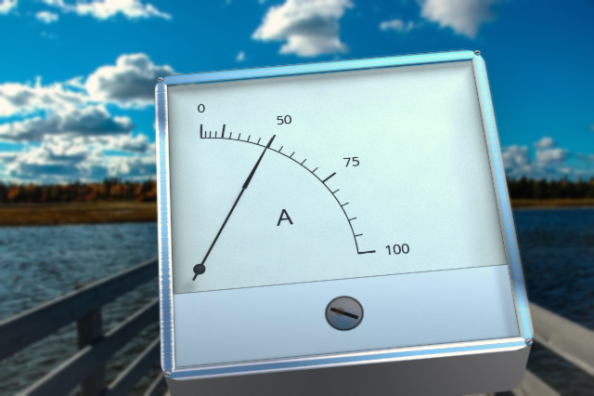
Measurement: 50 A
